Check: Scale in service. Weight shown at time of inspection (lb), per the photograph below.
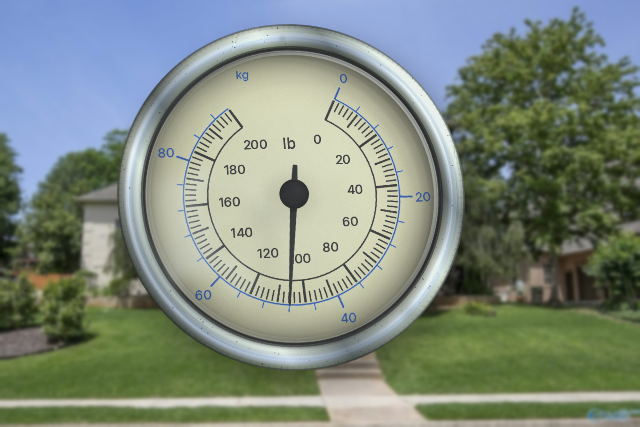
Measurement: 106 lb
